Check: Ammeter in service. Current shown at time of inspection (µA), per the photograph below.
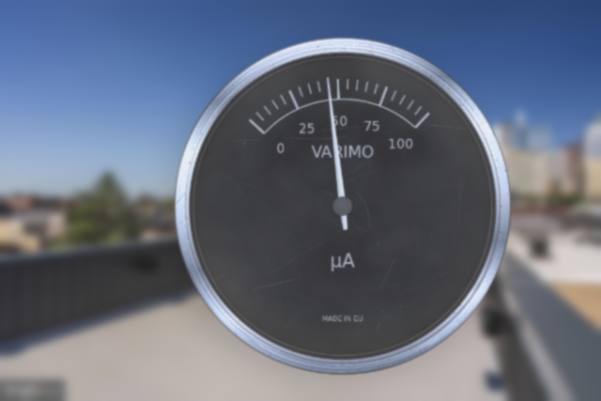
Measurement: 45 µA
